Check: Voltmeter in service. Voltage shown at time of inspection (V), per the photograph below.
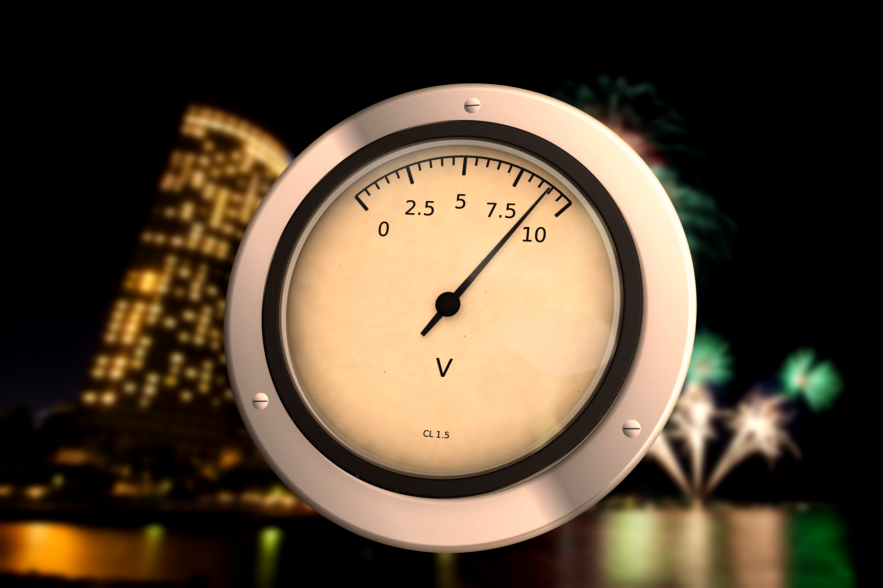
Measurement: 9 V
